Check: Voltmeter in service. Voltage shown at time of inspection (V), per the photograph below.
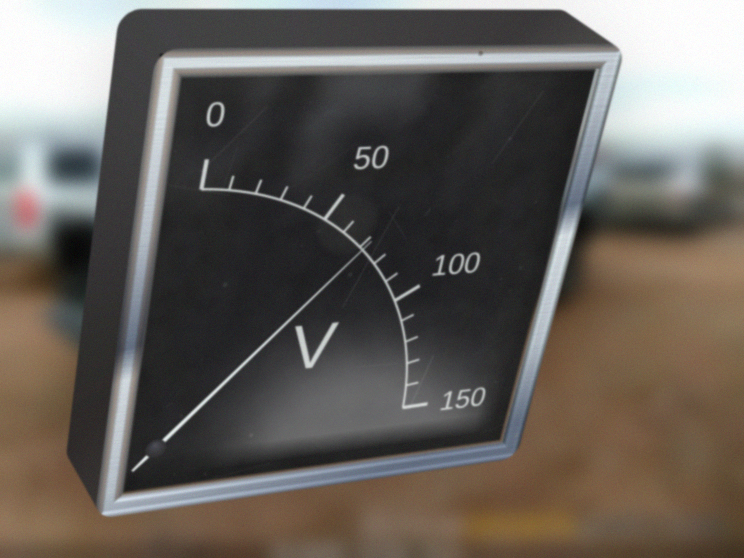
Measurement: 70 V
